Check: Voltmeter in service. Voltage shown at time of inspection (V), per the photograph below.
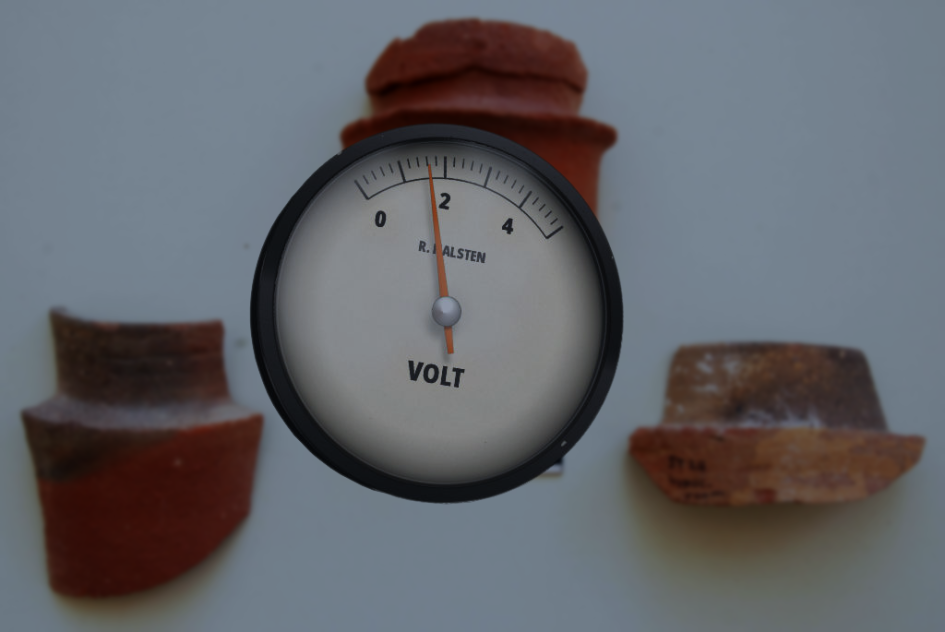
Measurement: 1.6 V
